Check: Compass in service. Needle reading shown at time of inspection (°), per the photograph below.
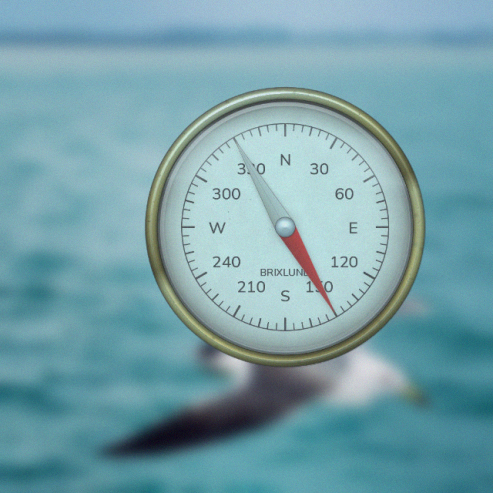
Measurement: 150 °
